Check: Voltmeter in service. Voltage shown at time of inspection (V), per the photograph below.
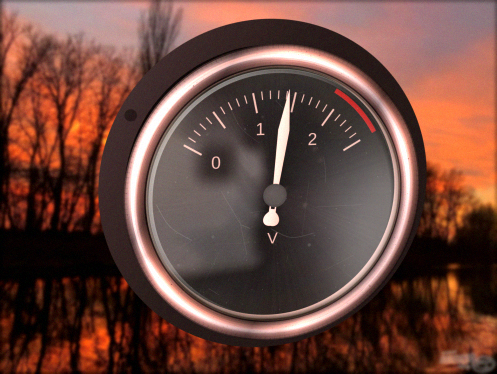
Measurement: 1.4 V
